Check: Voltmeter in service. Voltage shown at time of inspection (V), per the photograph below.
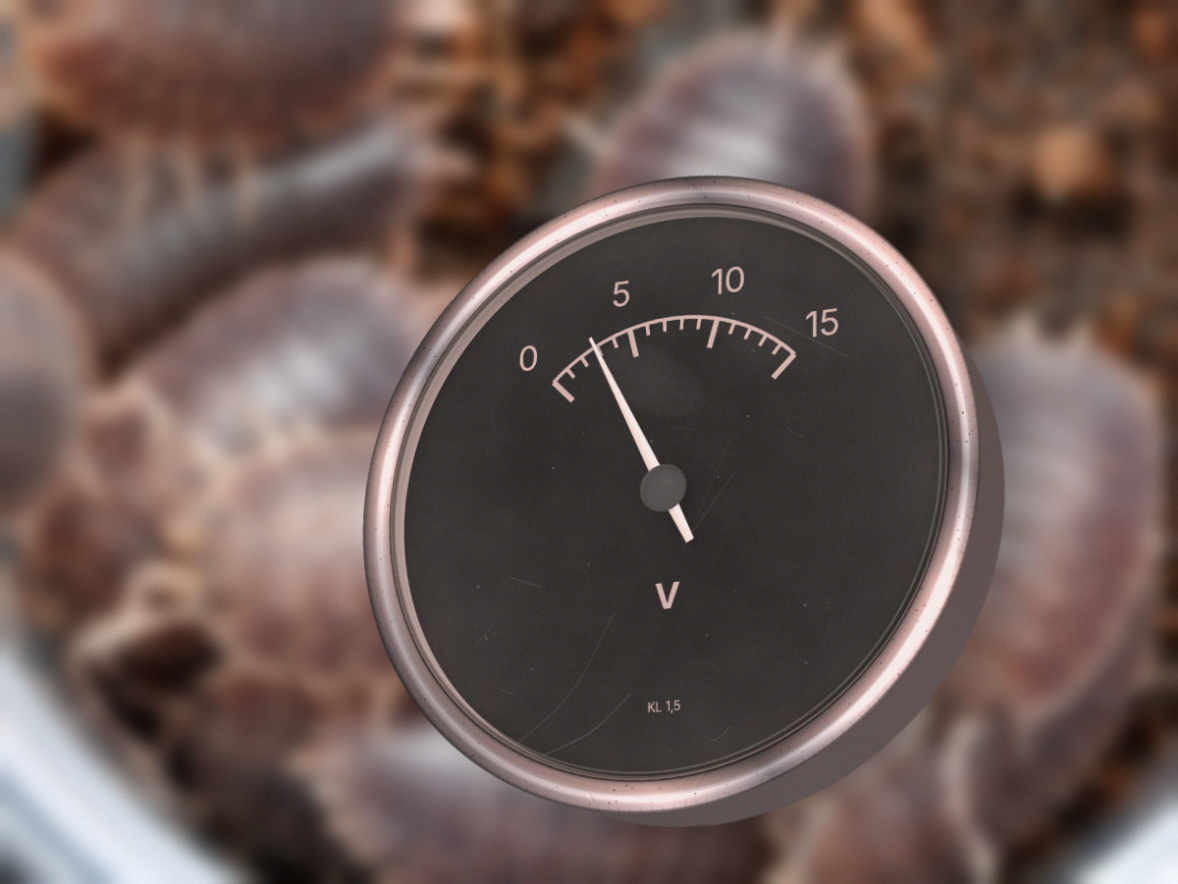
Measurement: 3 V
